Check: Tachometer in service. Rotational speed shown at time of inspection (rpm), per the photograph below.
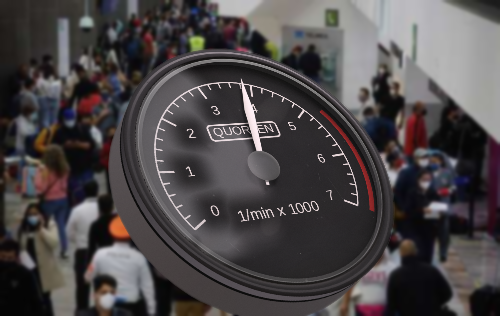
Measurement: 3800 rpm
